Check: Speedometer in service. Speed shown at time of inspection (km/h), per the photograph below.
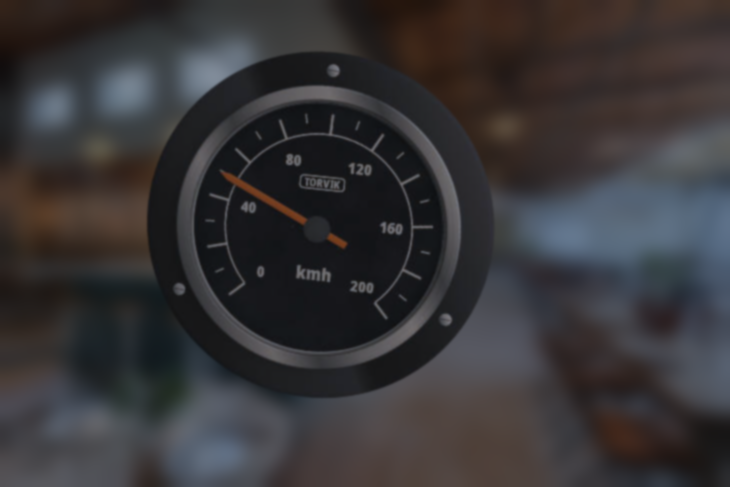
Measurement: 50 km/h
